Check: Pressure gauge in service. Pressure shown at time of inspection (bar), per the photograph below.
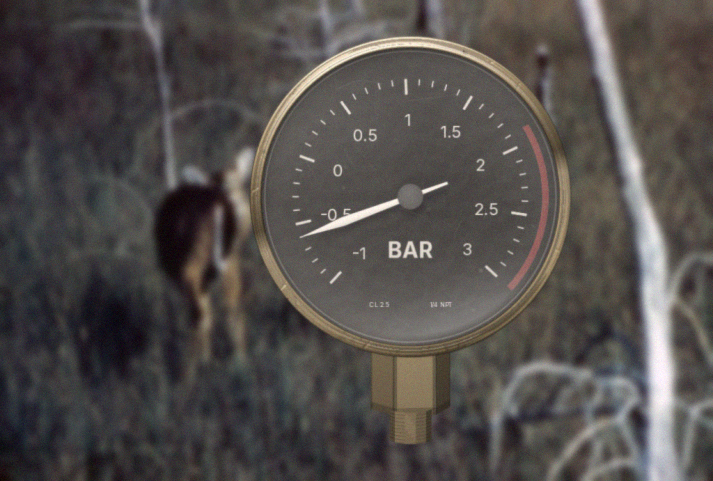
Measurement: -0.6 bar
